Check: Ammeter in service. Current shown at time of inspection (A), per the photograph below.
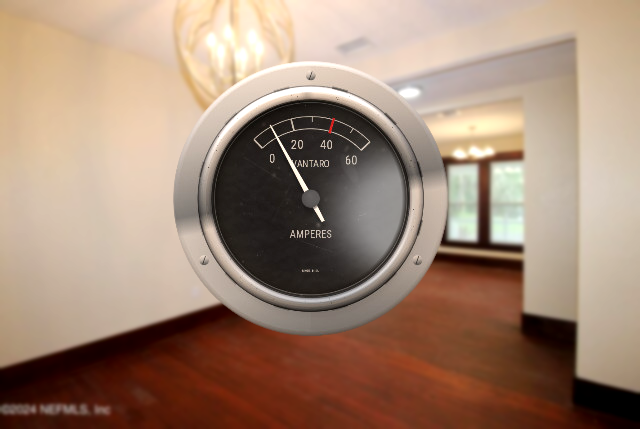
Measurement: 10 A
